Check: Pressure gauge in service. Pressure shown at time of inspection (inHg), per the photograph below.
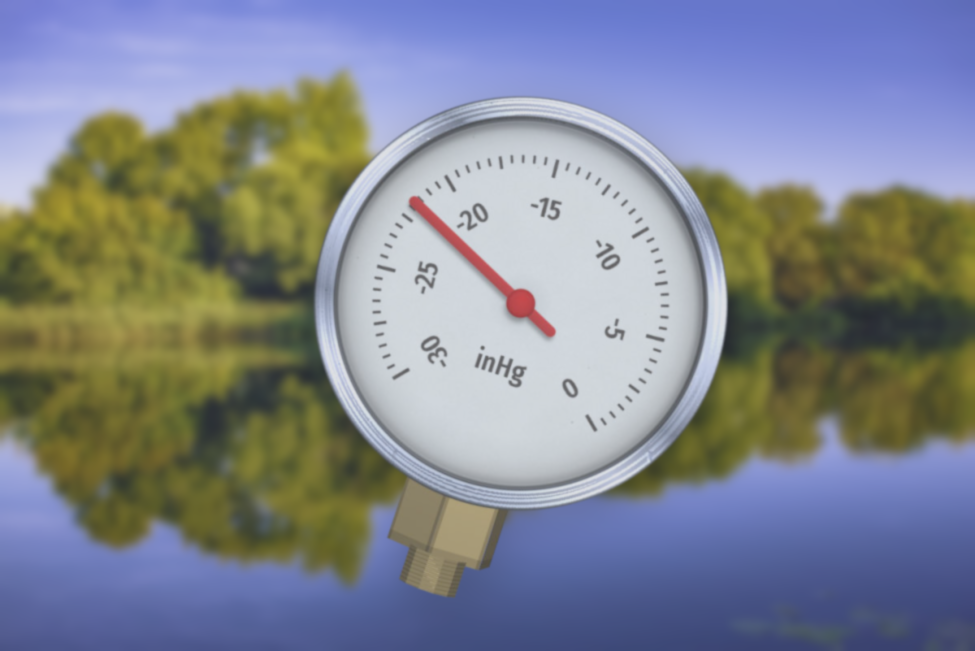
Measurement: -21.75 inHg
